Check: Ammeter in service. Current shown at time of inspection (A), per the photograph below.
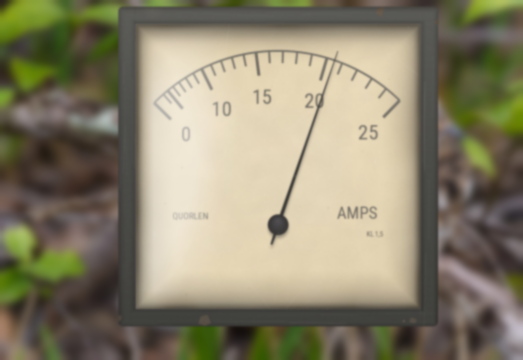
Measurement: 20.5 A
